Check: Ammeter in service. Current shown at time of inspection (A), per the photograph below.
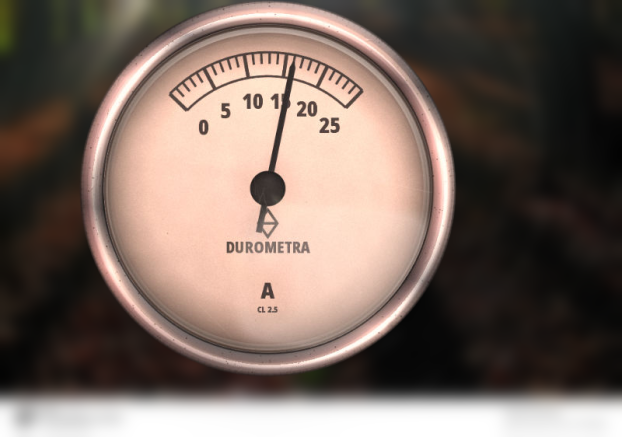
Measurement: 16 A
